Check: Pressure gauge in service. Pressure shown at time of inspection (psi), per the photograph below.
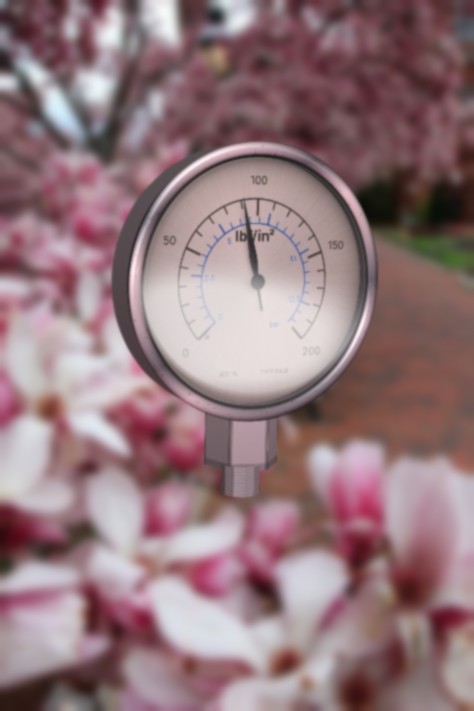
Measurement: 90 psi
